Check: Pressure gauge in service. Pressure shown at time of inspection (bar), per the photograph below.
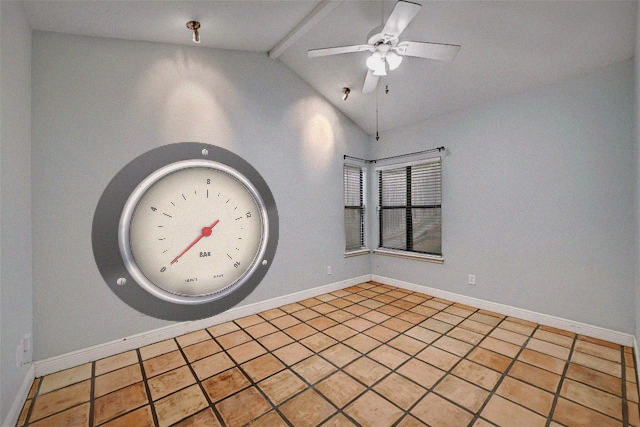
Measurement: 0 bar
